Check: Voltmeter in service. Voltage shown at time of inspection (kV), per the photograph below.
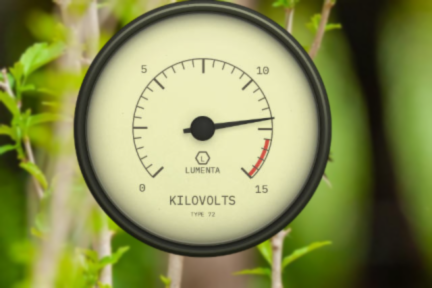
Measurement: 12 kV
